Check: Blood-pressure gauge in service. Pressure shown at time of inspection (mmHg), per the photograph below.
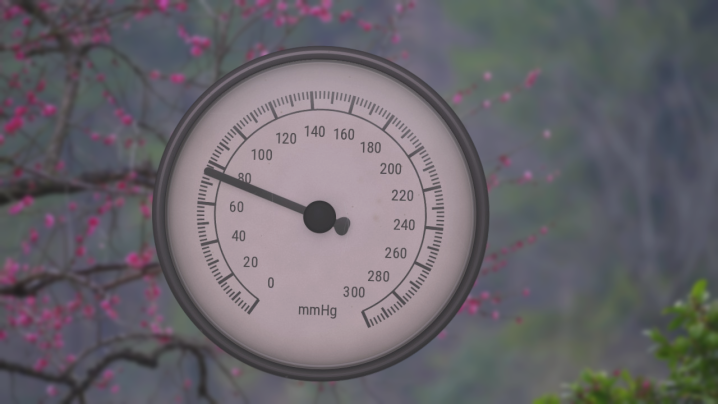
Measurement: 76 mmHg
